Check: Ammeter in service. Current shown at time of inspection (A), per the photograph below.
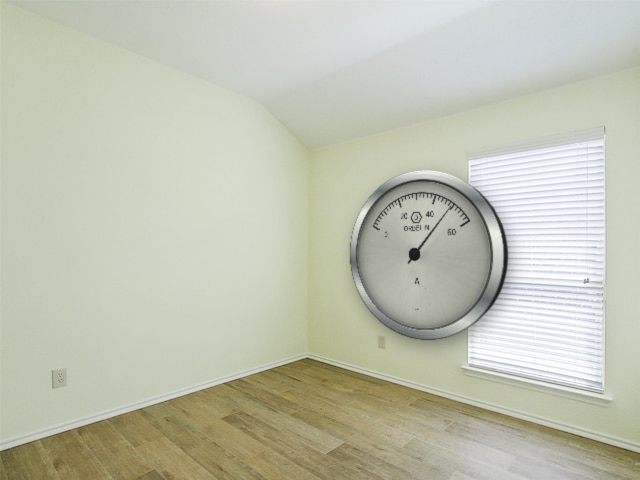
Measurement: 50 A
